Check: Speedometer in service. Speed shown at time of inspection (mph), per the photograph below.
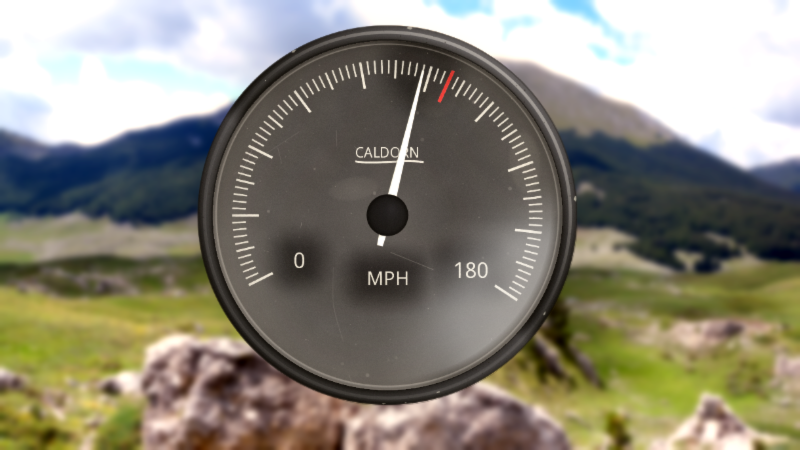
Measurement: 98 mph
